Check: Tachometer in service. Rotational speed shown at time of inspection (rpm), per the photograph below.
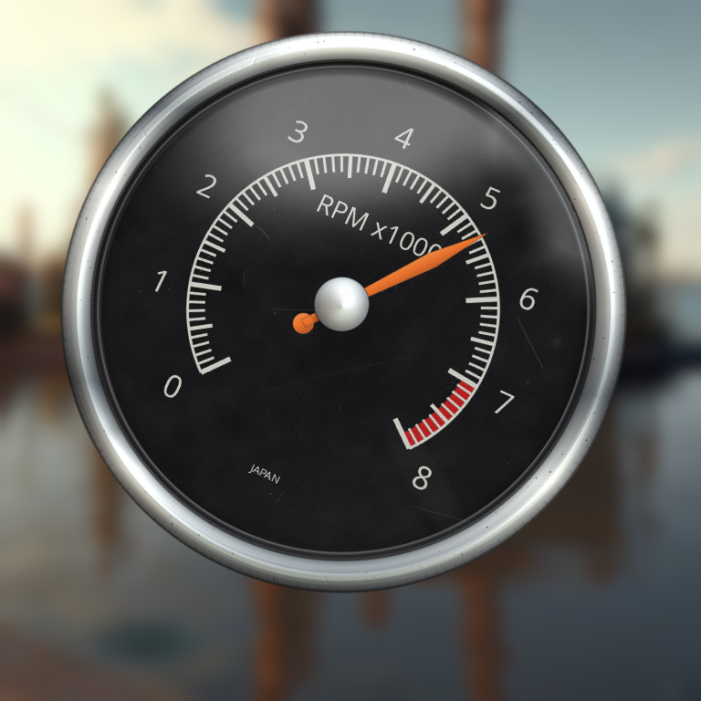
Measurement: 5300 rpm
